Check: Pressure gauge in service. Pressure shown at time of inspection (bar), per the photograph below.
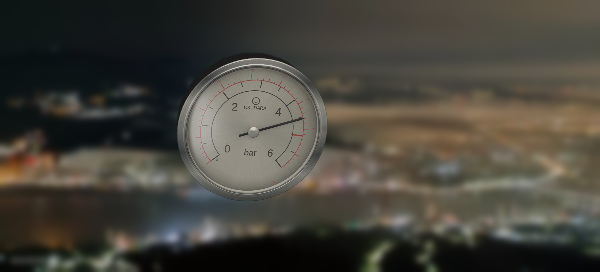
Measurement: 4.5 bar
